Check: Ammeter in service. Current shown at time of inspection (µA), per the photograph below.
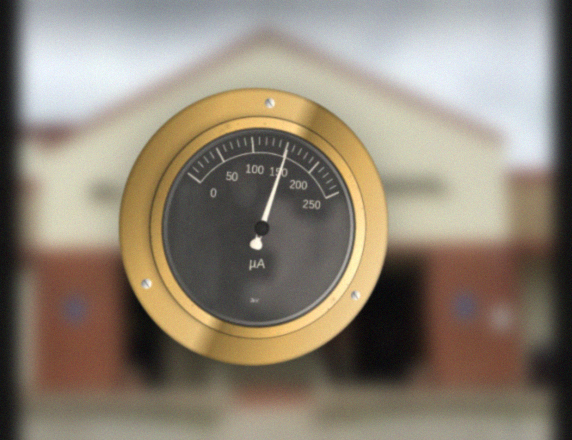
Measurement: 150 µA
